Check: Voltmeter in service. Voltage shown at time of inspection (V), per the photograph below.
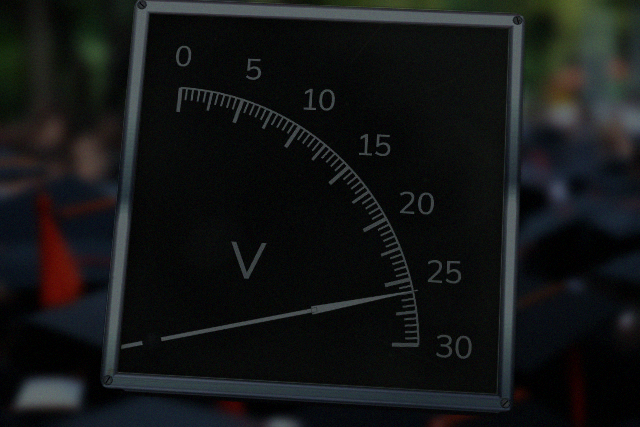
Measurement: 26 V
